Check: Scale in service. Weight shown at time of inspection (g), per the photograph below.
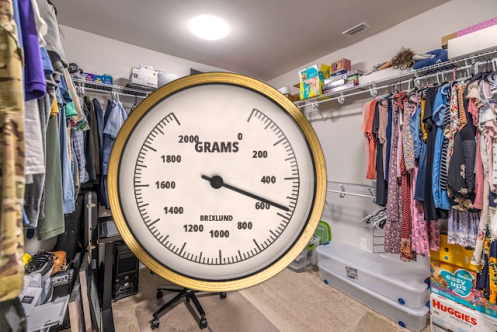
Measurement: 560 g
